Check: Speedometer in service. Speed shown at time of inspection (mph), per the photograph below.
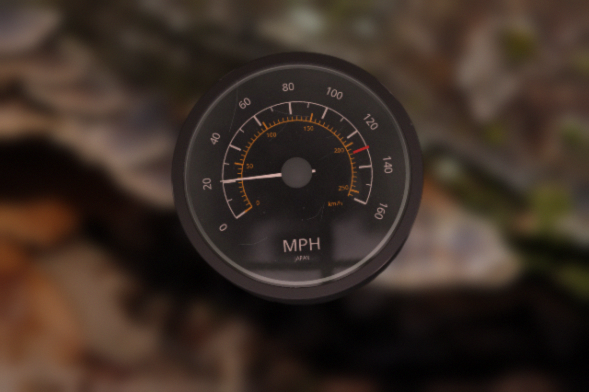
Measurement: 20 mph
